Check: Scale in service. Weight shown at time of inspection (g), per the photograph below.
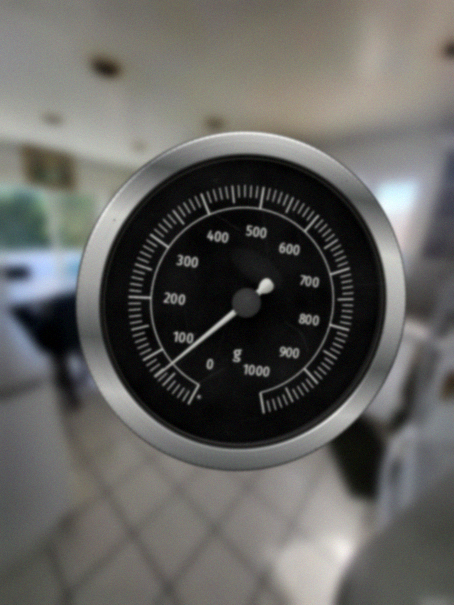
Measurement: 70 g
